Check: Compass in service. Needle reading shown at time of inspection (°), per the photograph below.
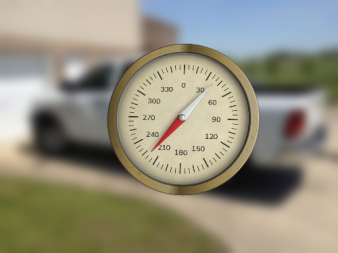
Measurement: 220 °
